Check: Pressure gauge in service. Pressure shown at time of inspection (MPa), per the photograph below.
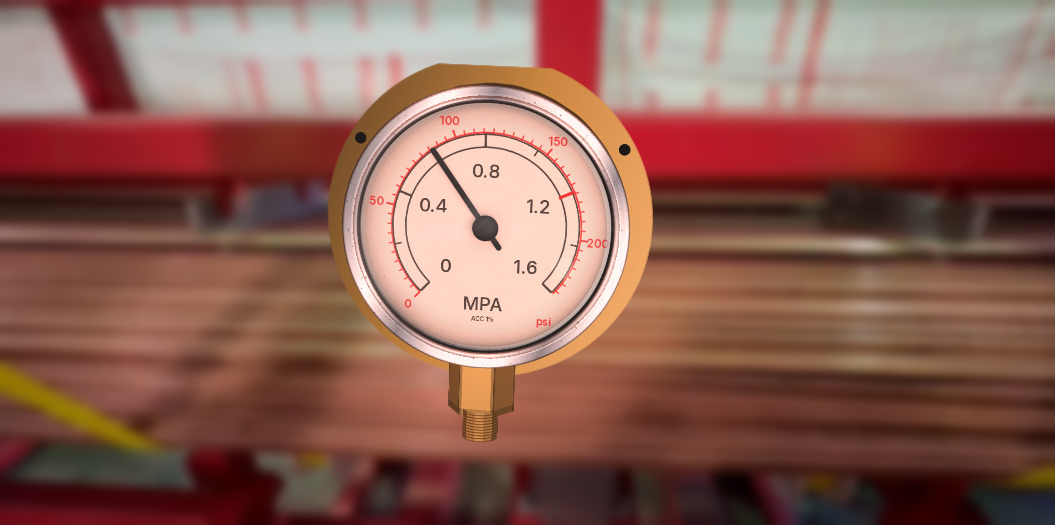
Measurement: 0.6 MPa
